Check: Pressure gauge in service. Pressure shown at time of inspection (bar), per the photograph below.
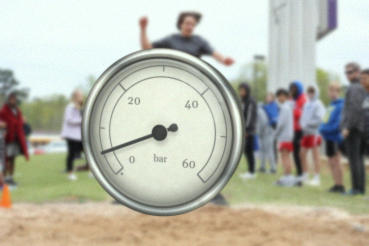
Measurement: 5 bar
